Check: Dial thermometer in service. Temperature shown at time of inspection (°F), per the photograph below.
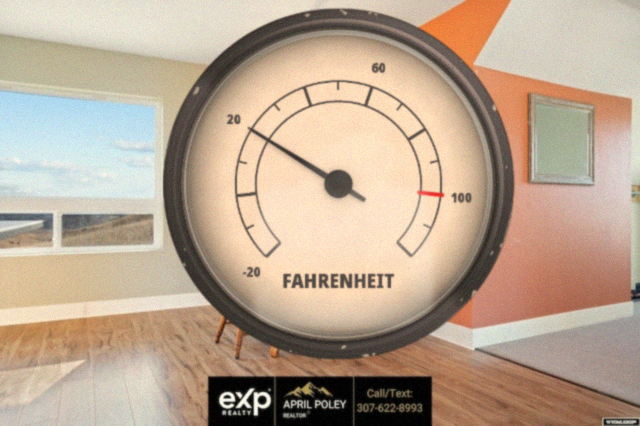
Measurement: 20 °F
